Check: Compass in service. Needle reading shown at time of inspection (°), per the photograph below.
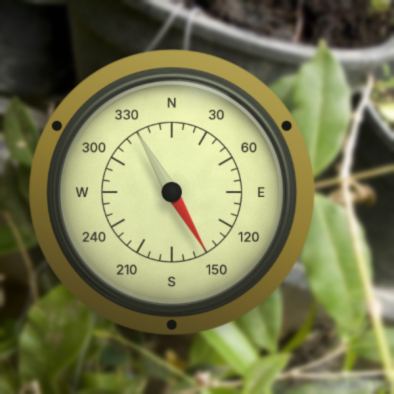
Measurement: 150 °
